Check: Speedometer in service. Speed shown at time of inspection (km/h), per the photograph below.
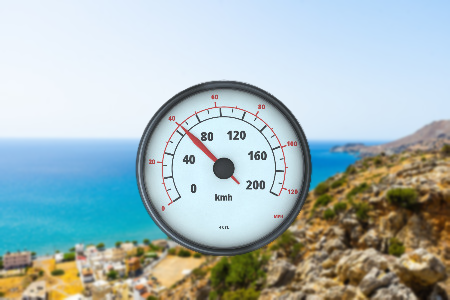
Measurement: 65 km/h
